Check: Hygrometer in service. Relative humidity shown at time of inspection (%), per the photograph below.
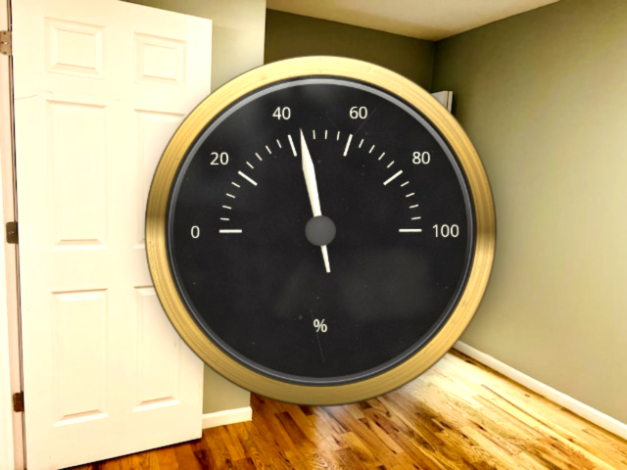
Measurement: 44 %
